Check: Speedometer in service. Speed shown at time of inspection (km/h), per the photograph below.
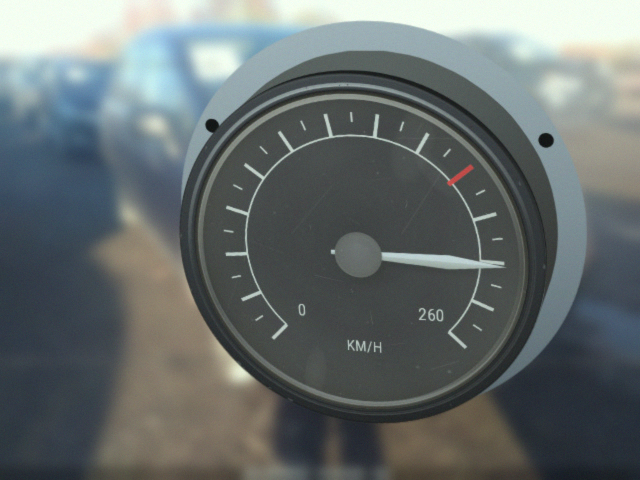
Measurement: 220 km/h
